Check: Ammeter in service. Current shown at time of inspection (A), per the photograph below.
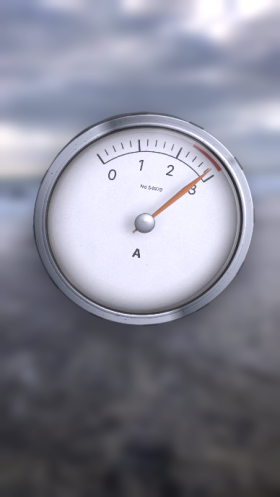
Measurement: 2.8 A
